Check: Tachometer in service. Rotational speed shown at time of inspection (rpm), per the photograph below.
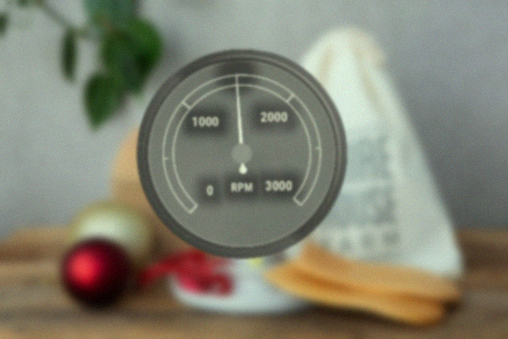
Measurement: 1500 rpm
